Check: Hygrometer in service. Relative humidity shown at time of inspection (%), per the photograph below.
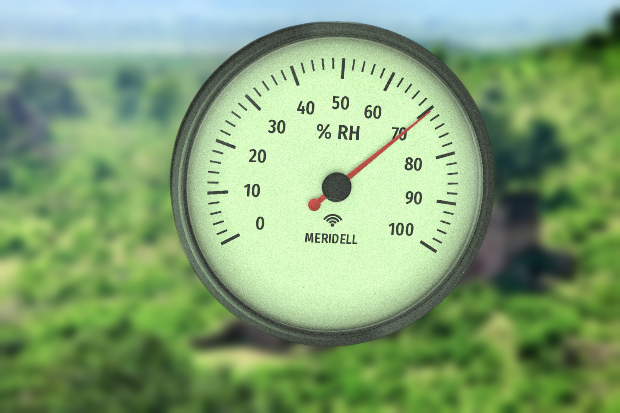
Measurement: 70 %
